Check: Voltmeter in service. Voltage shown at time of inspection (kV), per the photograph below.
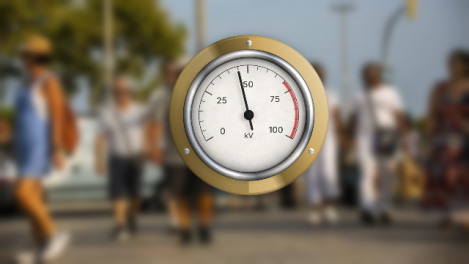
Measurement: 45 kV
